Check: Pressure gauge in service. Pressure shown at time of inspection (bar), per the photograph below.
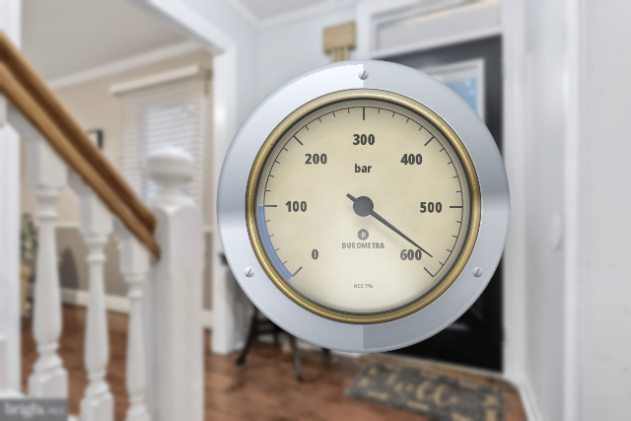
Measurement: 580 bar
